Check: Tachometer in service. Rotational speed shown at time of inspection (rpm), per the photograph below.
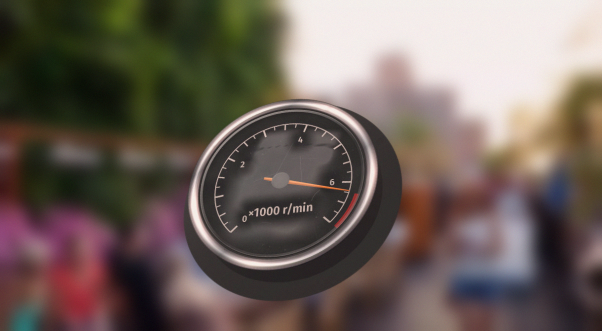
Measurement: 6250 rpm
